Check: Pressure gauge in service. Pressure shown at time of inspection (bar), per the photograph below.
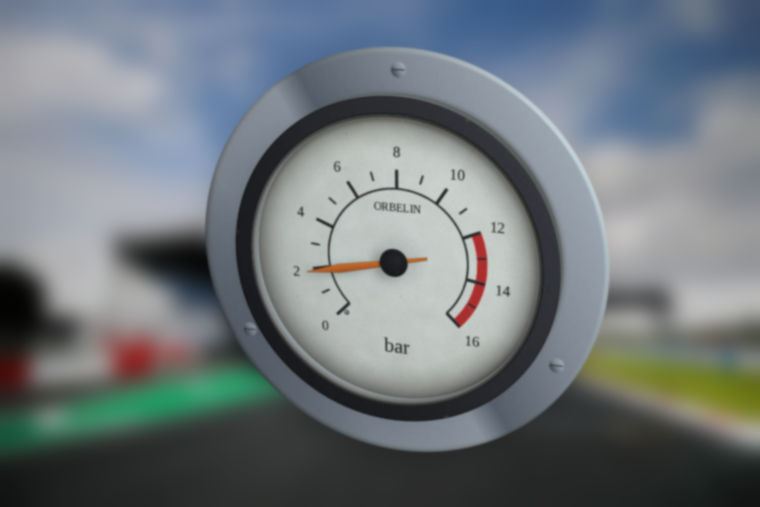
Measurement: 2 bar
